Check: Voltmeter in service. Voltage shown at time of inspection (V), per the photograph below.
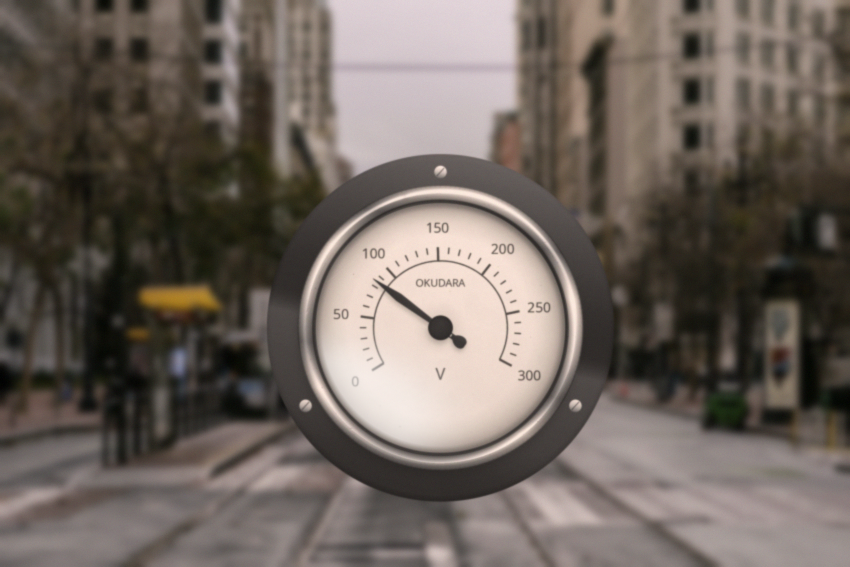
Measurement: 85 V
